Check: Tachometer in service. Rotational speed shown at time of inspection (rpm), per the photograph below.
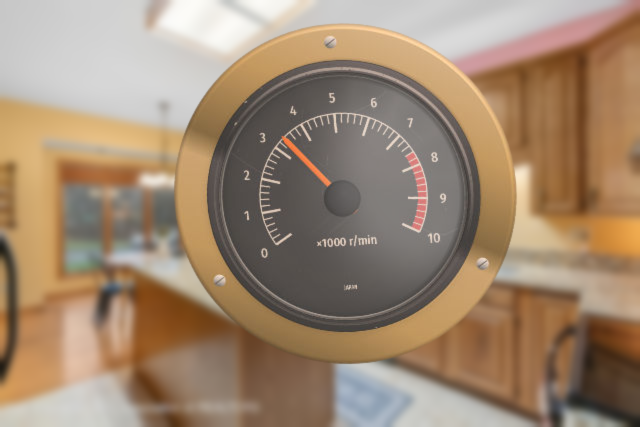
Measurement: 3400 rpm
